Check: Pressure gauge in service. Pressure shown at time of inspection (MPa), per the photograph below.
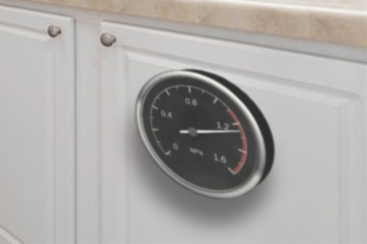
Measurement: 1.25 MPa
